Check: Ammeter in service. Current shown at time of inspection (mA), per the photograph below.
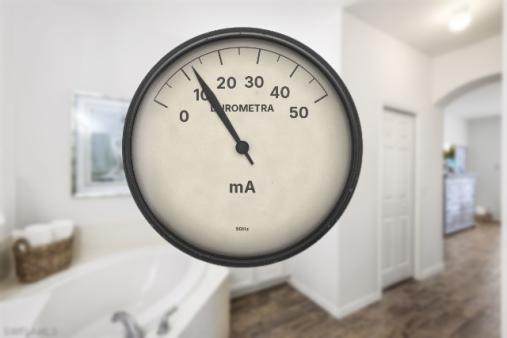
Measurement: 12.5 mA
